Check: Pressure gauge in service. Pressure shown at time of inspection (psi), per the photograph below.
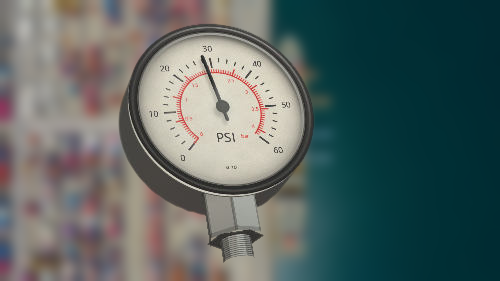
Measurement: 28 psi
